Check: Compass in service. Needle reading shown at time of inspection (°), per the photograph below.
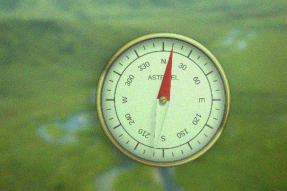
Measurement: 10 °
